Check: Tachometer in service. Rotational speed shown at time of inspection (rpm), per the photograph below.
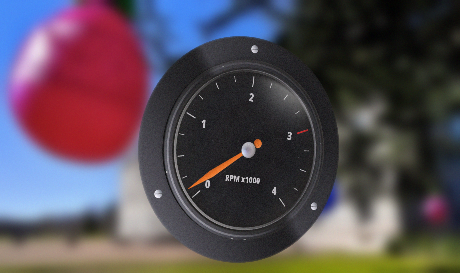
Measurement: 125 rpm
